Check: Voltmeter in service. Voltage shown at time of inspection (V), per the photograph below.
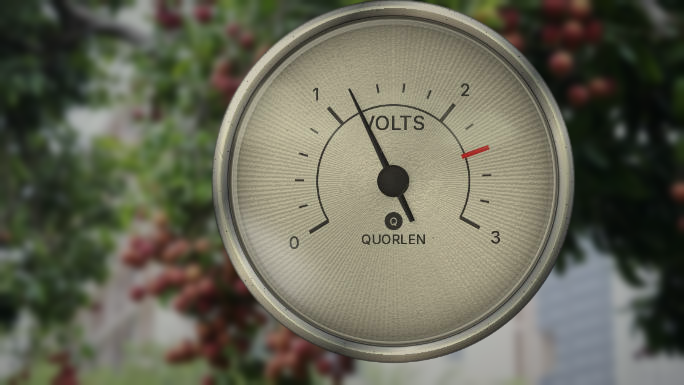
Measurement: 1.2 V
